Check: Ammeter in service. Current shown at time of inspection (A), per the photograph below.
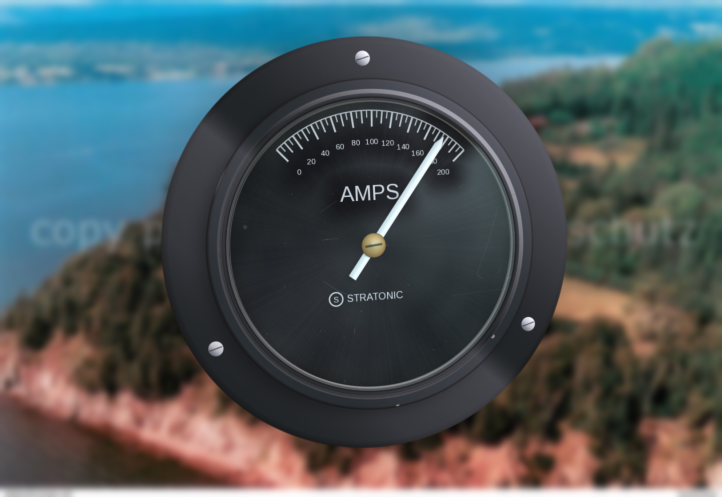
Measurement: 175 A
